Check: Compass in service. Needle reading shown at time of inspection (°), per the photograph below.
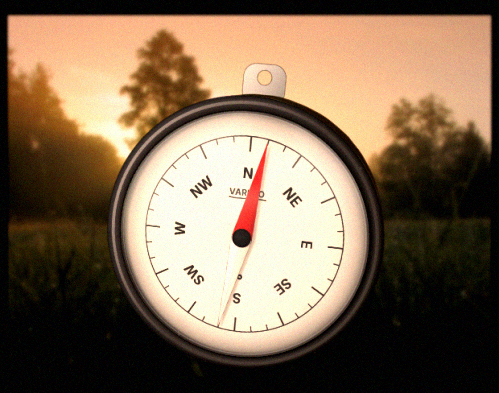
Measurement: 10 °
